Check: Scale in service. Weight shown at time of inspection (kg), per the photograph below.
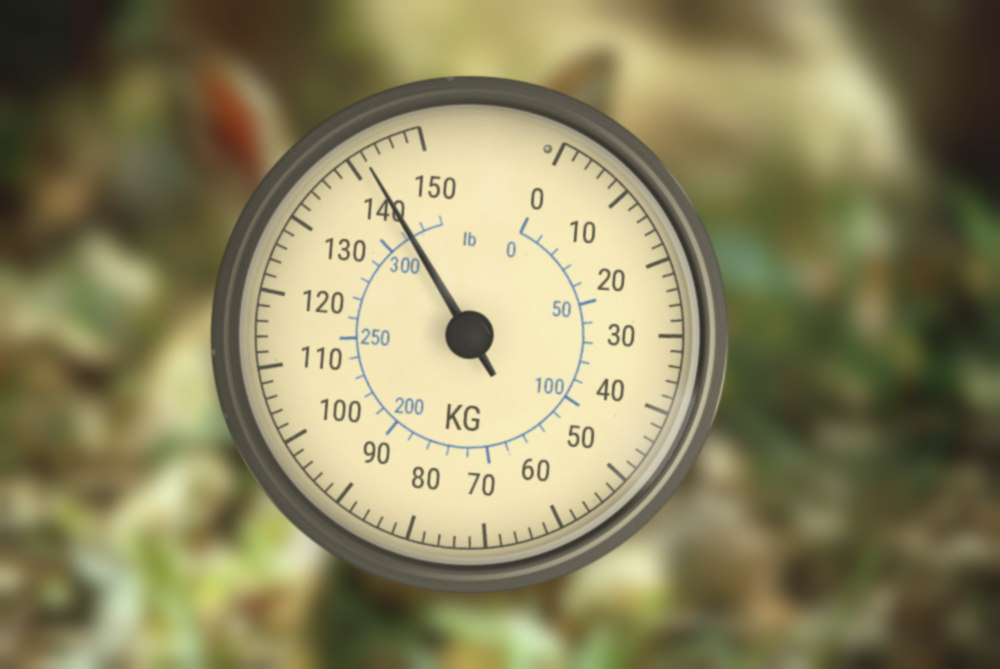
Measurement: 142 kg
